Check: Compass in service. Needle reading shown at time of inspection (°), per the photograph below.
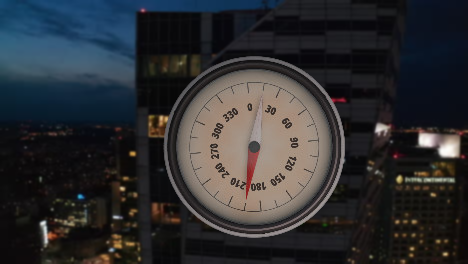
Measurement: 195 °
